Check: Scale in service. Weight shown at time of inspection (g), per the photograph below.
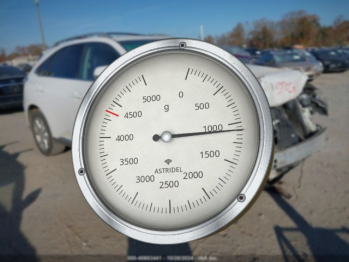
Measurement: 1100 g
